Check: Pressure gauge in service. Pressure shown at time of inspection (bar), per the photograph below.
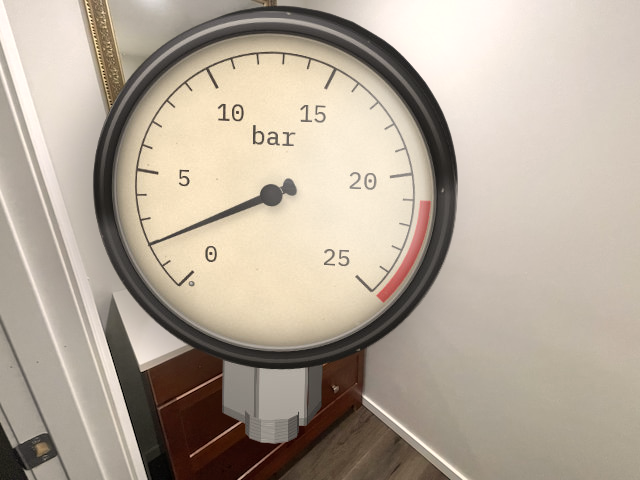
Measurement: 2 bar
